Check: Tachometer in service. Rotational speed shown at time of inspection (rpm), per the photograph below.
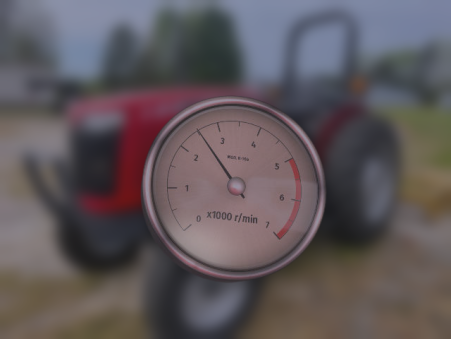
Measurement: 2500 rpm
